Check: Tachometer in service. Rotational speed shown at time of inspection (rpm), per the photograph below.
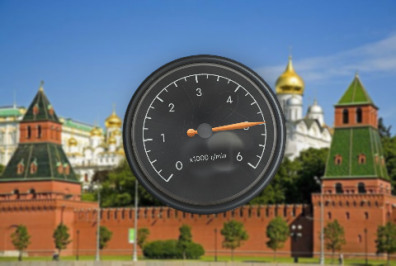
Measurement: 5000 rpm
